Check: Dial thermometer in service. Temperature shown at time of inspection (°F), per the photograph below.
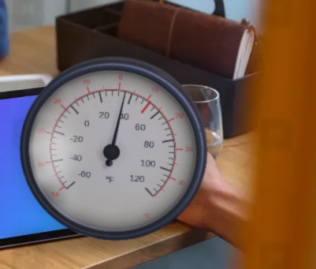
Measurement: 36 °F
